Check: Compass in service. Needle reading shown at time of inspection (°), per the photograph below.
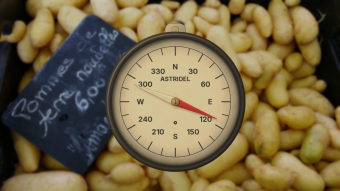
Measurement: 112.5 °
